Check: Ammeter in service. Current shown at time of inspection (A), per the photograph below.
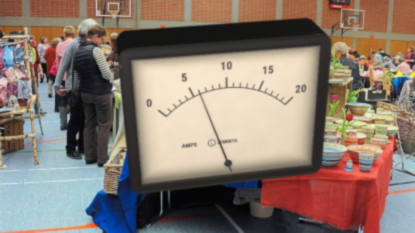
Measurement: 6 A
